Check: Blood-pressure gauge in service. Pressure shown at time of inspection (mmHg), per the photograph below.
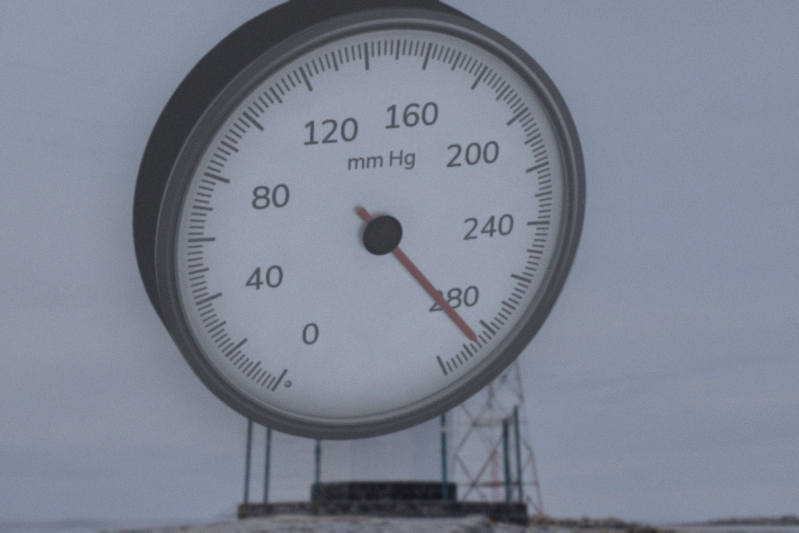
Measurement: 286 mmHg
